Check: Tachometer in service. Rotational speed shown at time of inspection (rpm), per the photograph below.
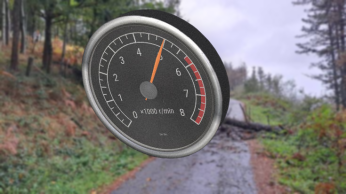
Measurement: 5000 rpm
